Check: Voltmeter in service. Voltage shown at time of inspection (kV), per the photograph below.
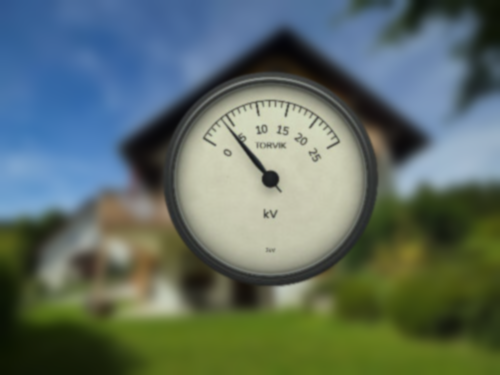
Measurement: 4 kV
